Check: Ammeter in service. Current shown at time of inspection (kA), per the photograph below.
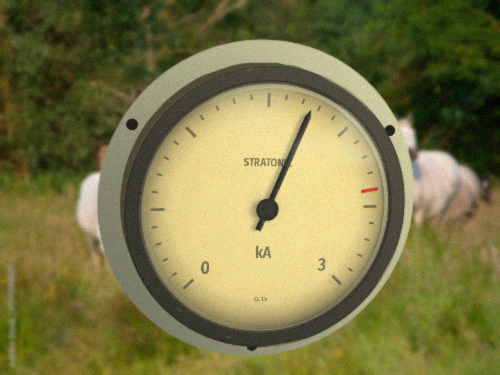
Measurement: 1.75 kA
